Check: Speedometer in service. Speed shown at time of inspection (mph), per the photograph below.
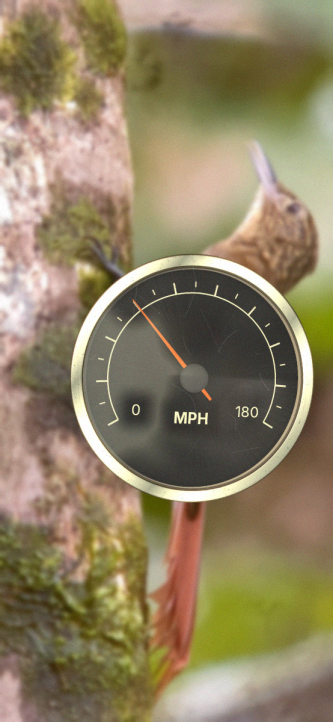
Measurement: 60 mph
